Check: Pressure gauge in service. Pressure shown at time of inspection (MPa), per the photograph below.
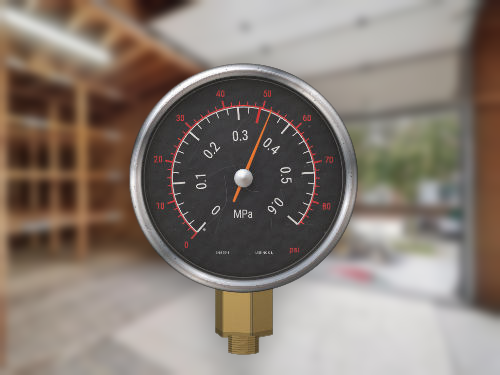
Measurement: 0.36 MPa
